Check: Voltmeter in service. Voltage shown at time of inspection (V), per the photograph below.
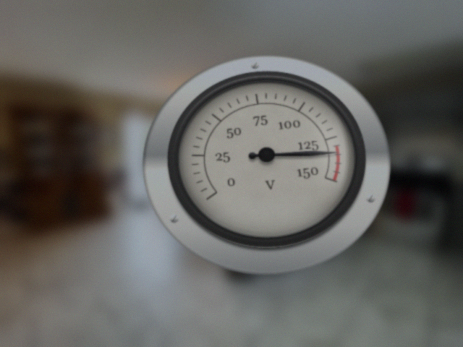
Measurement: 135 V
